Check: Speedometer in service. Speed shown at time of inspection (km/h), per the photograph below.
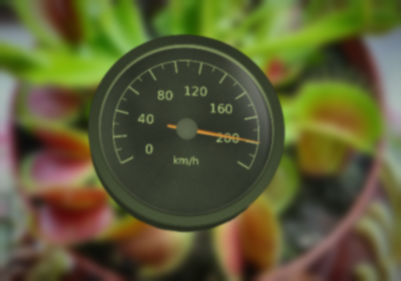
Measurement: 200 km/h
